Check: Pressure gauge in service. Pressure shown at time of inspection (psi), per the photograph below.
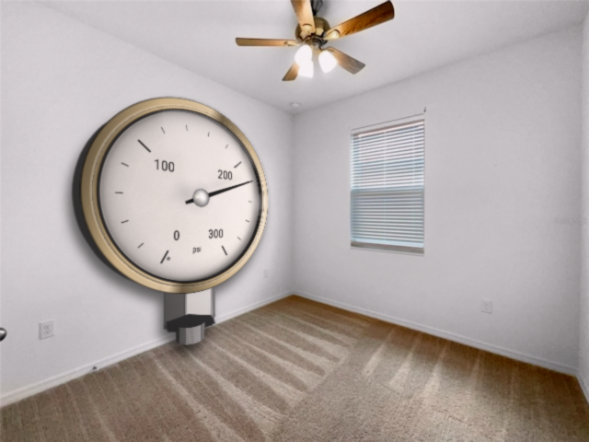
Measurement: 220 psi
